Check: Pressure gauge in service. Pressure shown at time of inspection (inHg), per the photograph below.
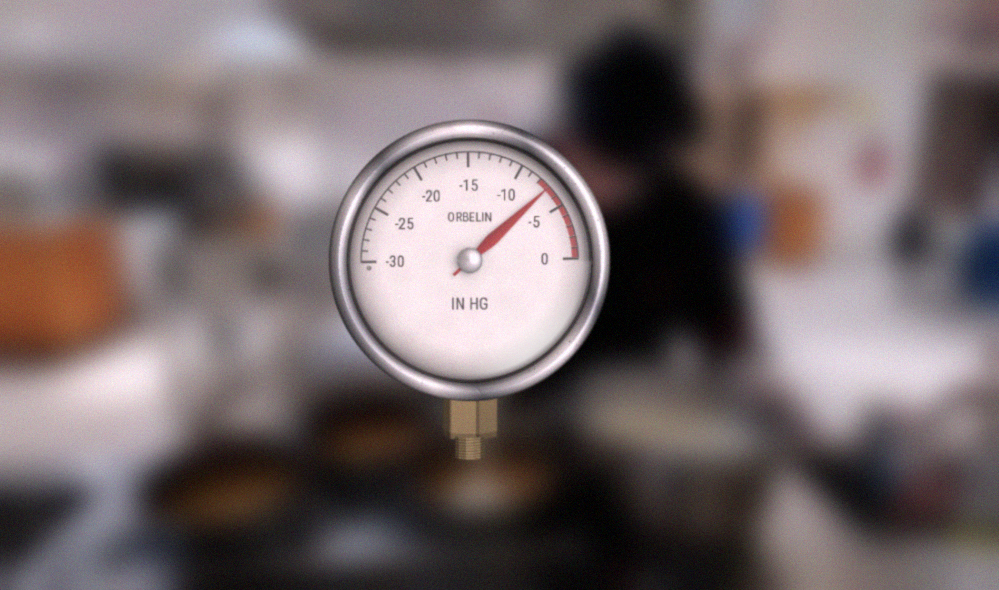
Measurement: -7 inHg
